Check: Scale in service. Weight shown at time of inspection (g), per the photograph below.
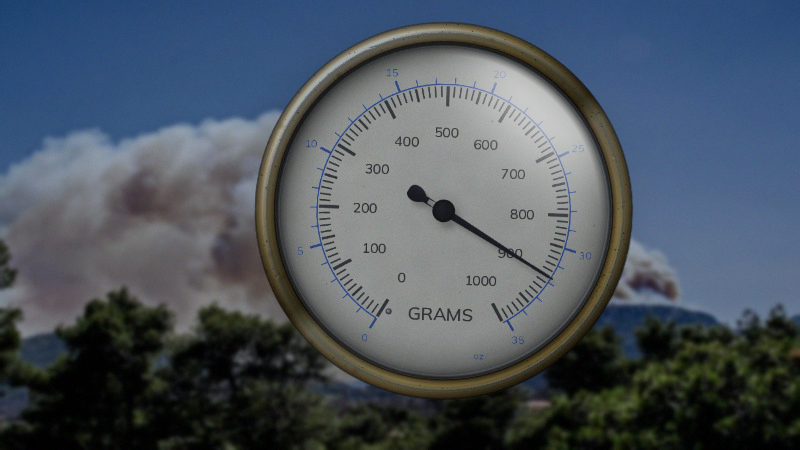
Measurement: 900 g
